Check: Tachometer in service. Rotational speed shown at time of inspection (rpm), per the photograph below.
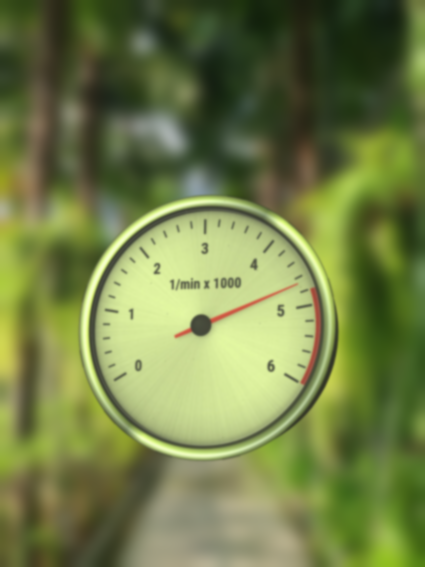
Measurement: 4700 rpm
